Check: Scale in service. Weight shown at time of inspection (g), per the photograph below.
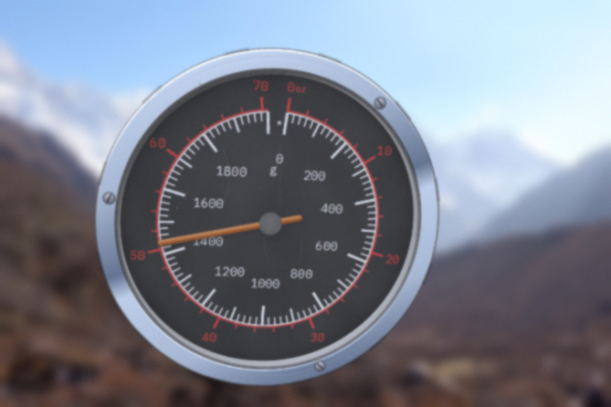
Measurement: 1440 g
